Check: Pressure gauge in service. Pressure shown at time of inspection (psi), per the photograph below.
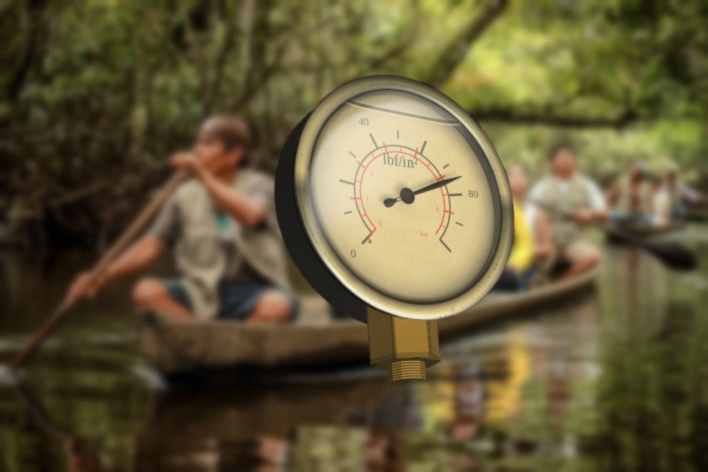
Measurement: 75 psi
